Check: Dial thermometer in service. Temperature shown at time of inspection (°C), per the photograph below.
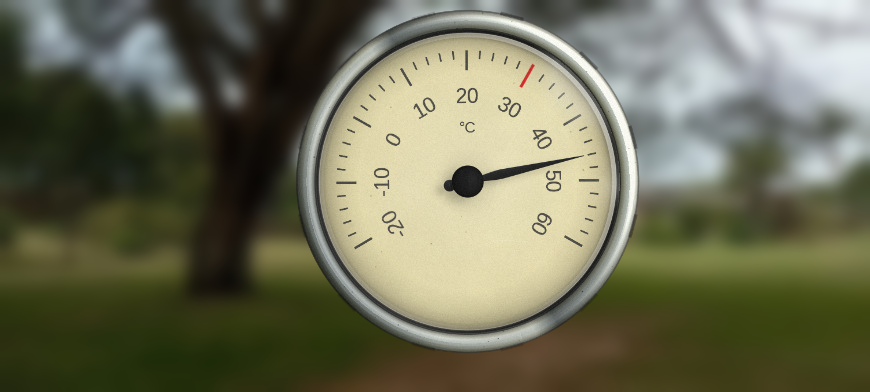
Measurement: 46 °C
